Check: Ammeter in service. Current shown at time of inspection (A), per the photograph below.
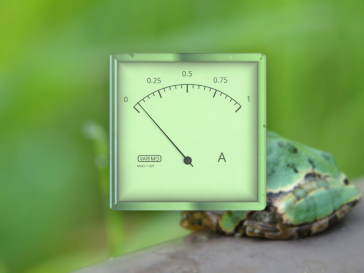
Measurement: 0.05 A
